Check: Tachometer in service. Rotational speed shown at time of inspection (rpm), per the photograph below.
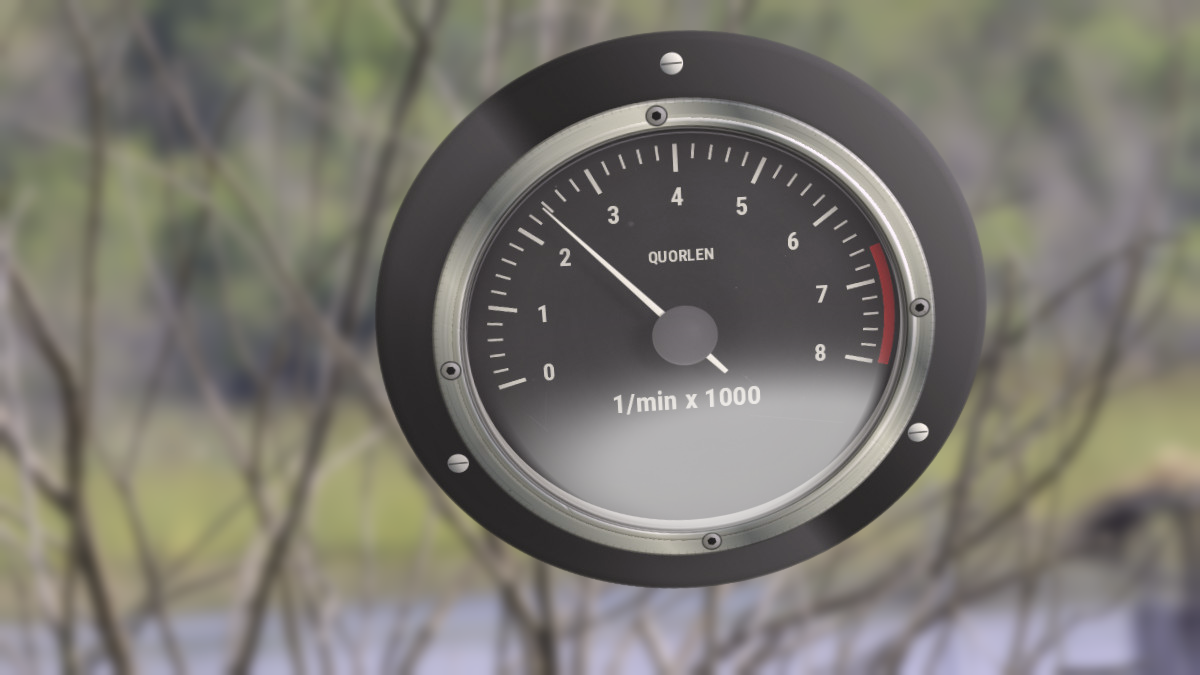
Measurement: 2400 rpm
